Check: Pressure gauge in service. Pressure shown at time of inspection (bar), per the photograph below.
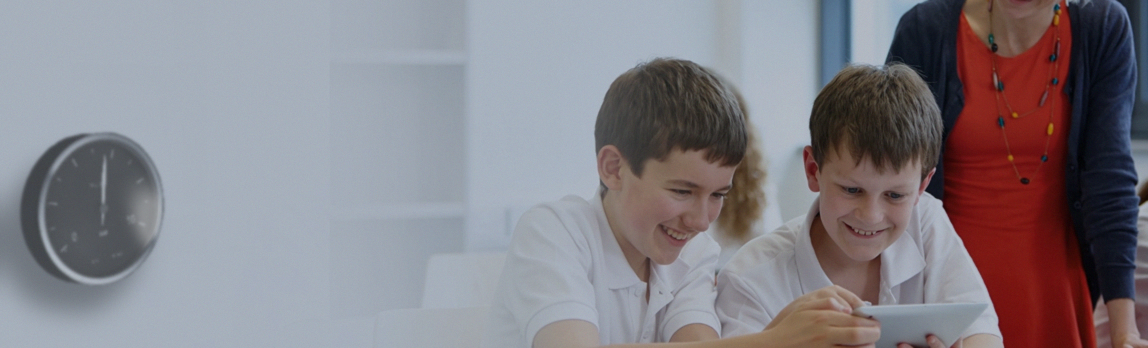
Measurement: 5.5 bar
